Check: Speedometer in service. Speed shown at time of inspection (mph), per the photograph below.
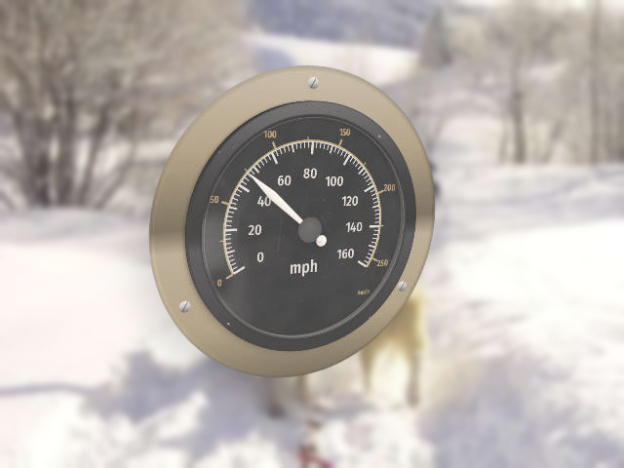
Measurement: 46 mph
